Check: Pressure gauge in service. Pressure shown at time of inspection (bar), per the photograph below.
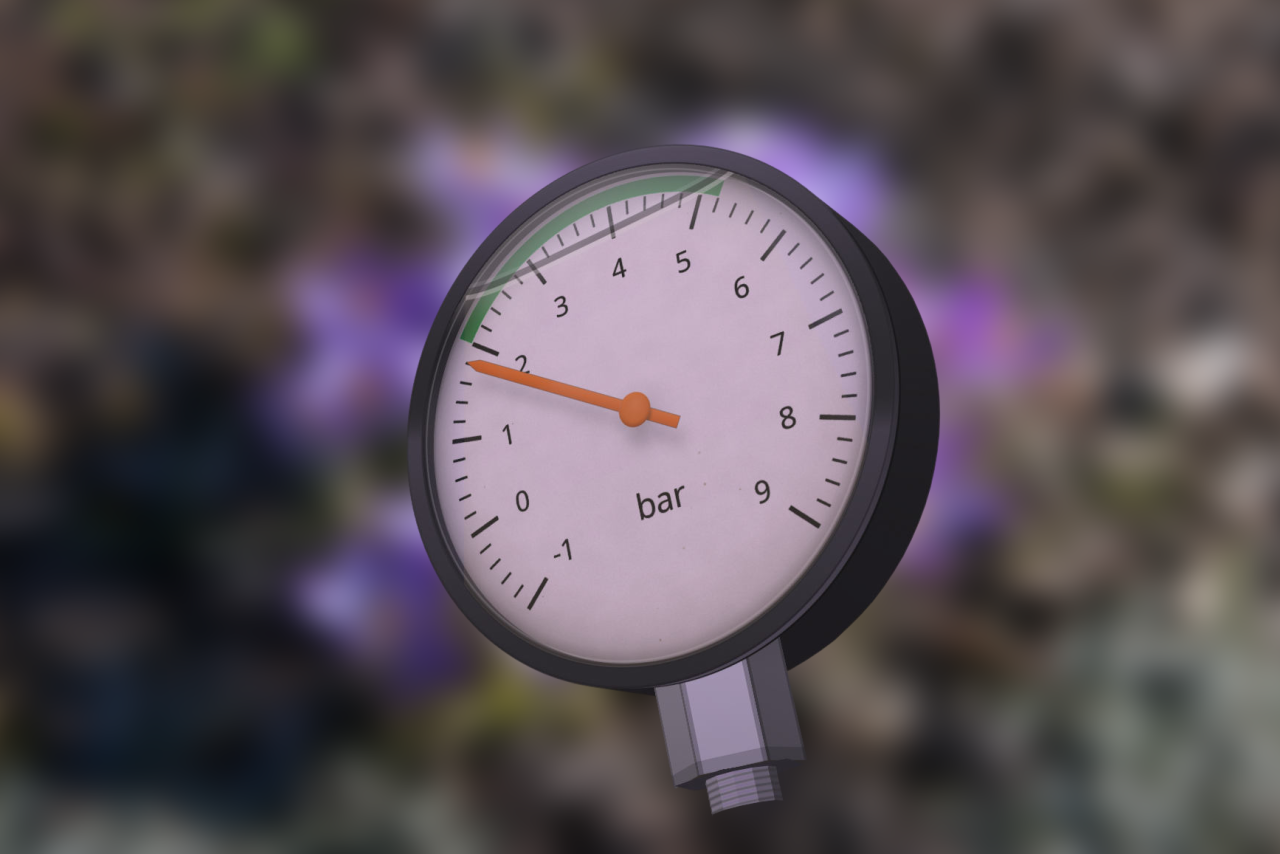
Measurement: 1.8 bar
